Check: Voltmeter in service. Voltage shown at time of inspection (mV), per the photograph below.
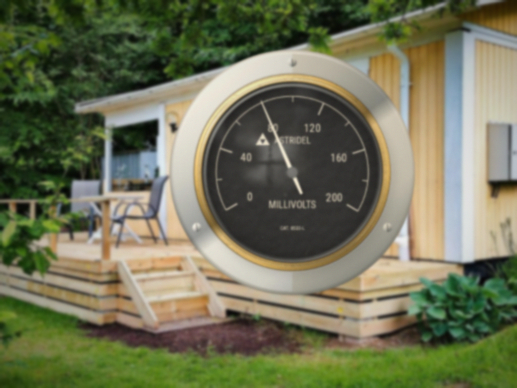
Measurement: 80 mV
